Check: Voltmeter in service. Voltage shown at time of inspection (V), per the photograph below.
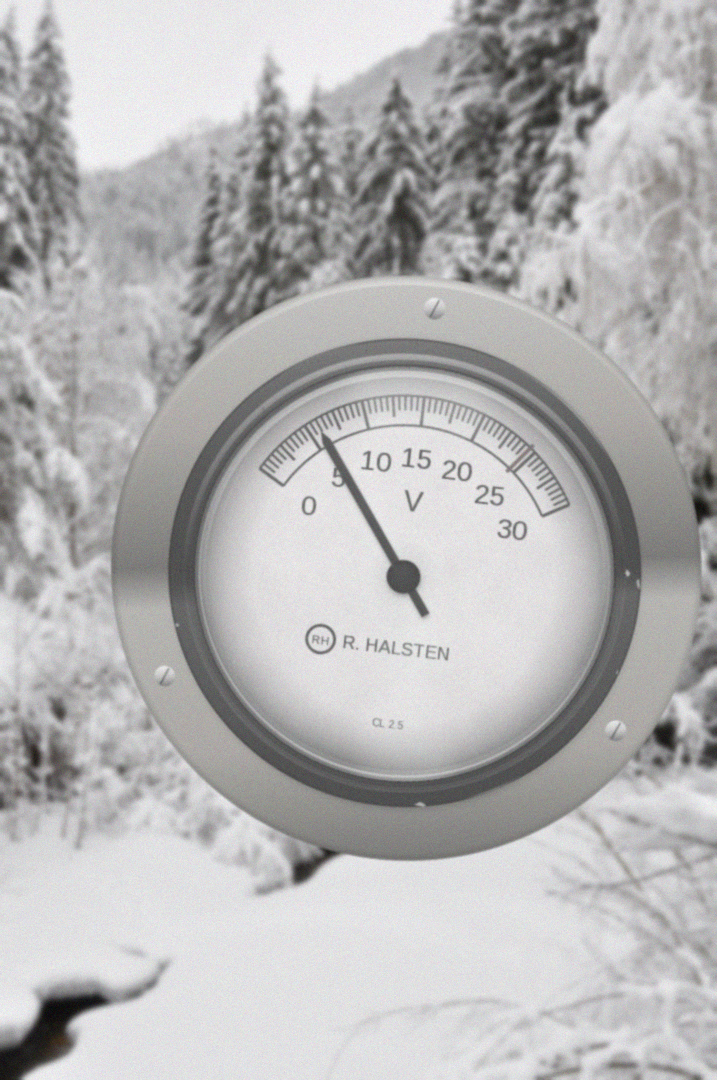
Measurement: 6 V
